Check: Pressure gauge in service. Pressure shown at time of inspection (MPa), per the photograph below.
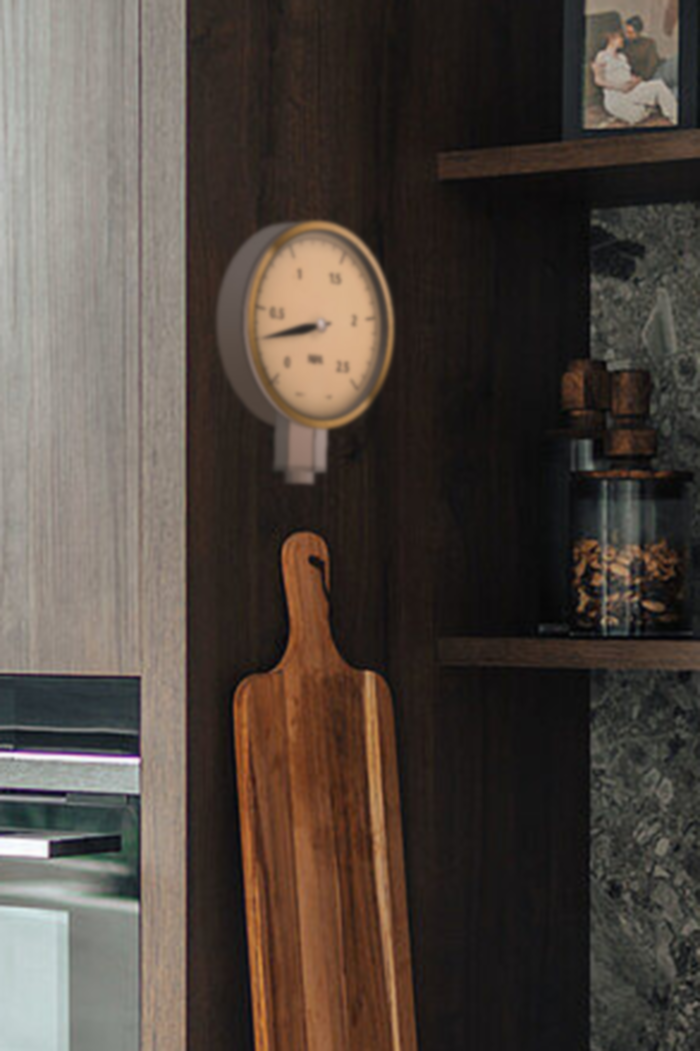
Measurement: 0.3 MPa
